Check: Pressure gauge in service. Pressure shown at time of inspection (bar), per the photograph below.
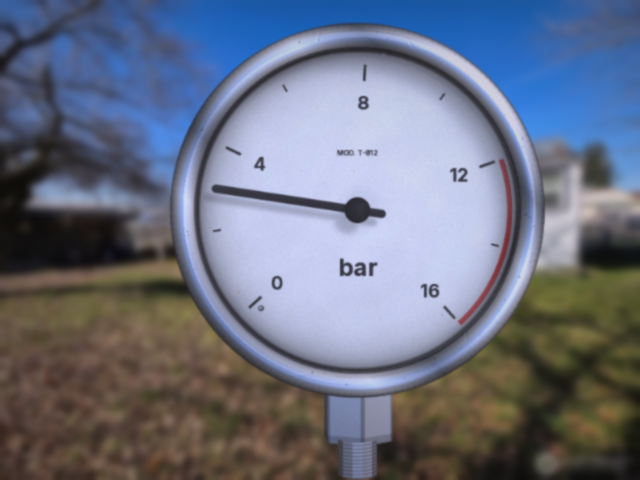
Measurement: 3 bar
